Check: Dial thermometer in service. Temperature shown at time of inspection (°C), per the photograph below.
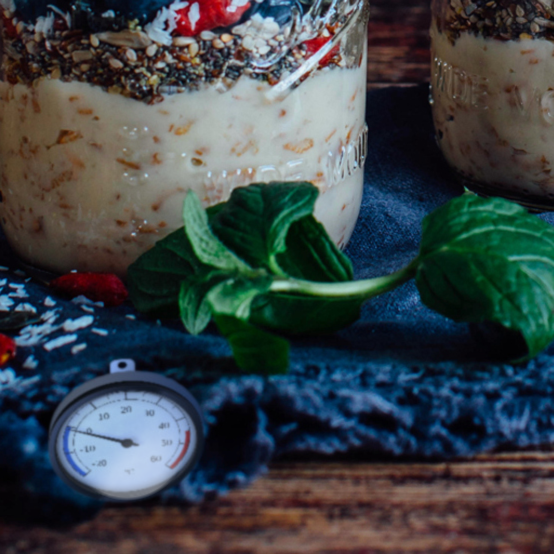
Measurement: 0 °C
